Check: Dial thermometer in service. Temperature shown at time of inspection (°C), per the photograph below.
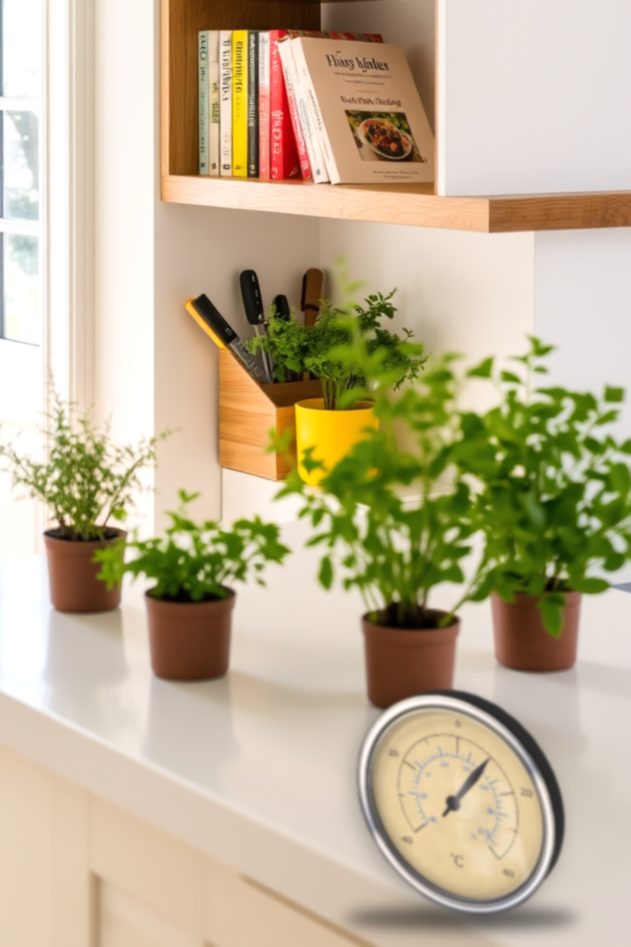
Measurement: 10 °C
